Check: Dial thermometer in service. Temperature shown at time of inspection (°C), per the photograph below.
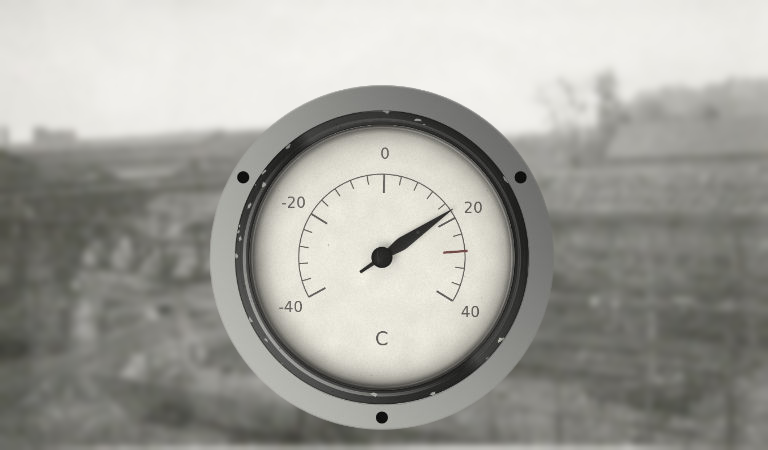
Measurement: 18 °C
